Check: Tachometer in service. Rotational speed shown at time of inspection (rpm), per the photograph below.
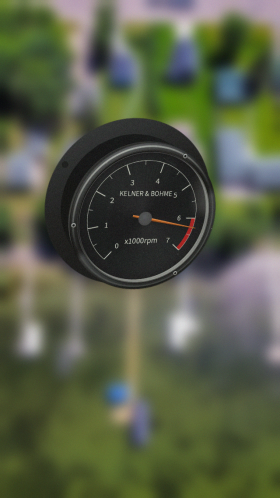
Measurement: 6250 rpm
